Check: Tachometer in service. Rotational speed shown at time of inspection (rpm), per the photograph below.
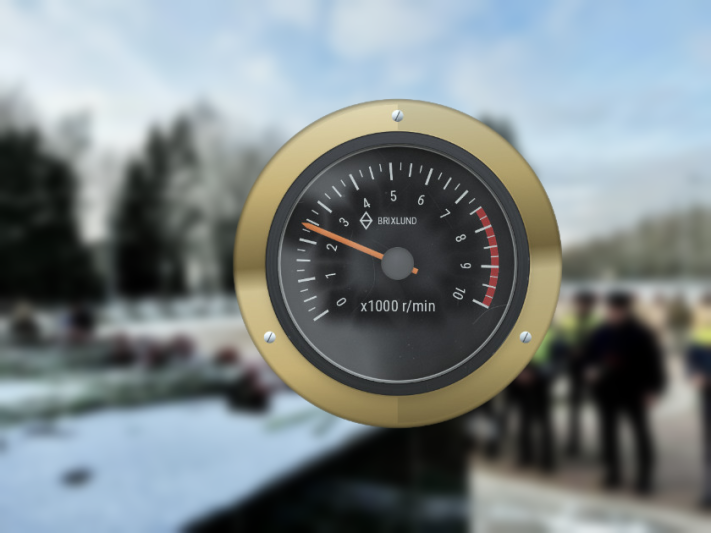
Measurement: 2375 rpm
